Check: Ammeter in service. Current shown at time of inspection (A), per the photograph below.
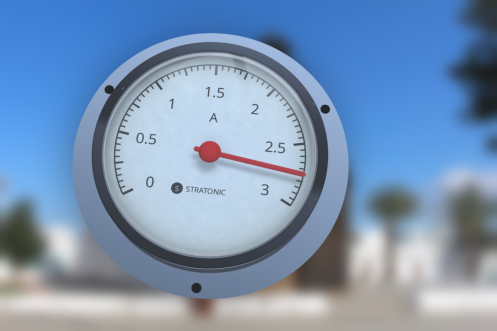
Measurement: 2.75 A
